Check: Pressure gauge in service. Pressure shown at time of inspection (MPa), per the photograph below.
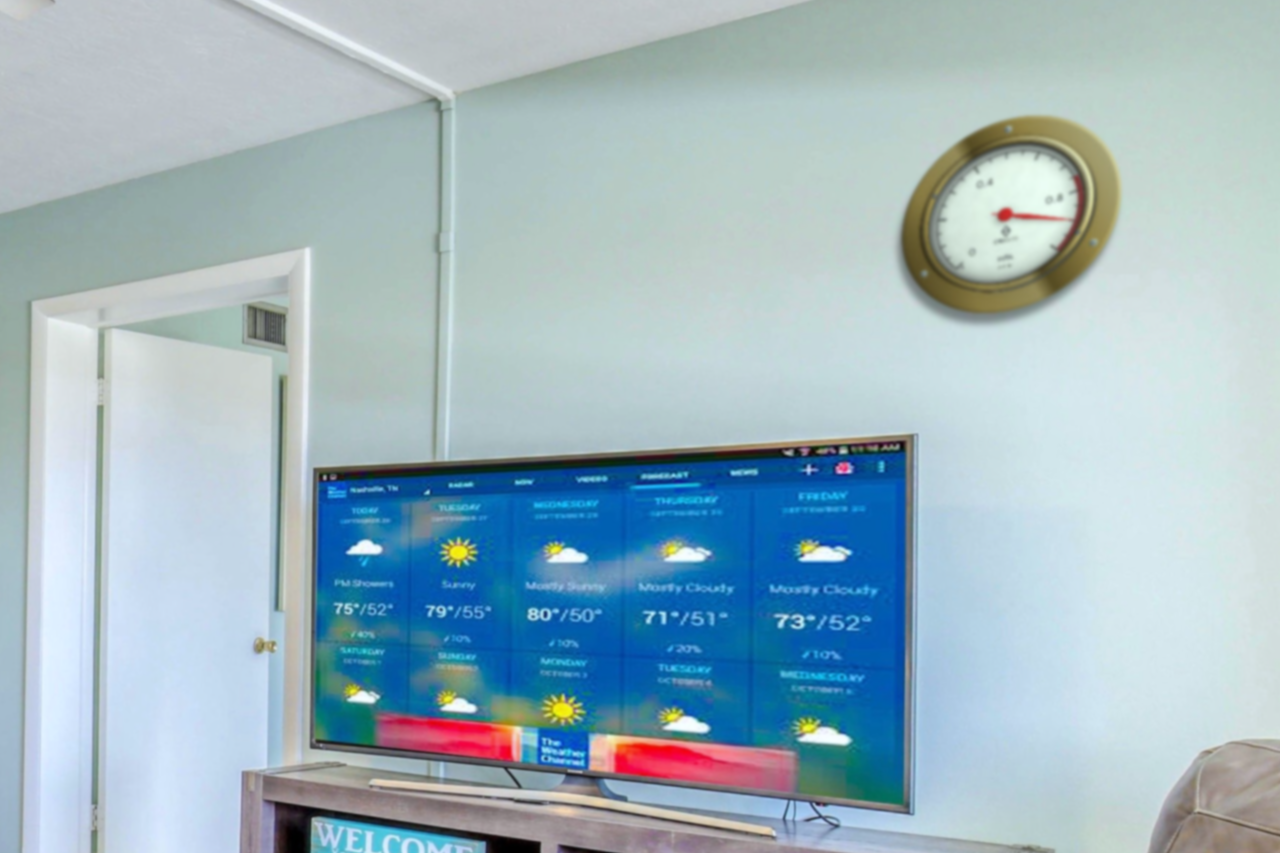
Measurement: 0.9 MPa
